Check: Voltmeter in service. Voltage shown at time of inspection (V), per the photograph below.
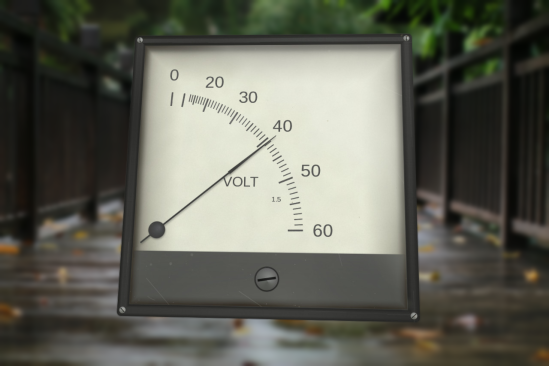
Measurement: 41 V
